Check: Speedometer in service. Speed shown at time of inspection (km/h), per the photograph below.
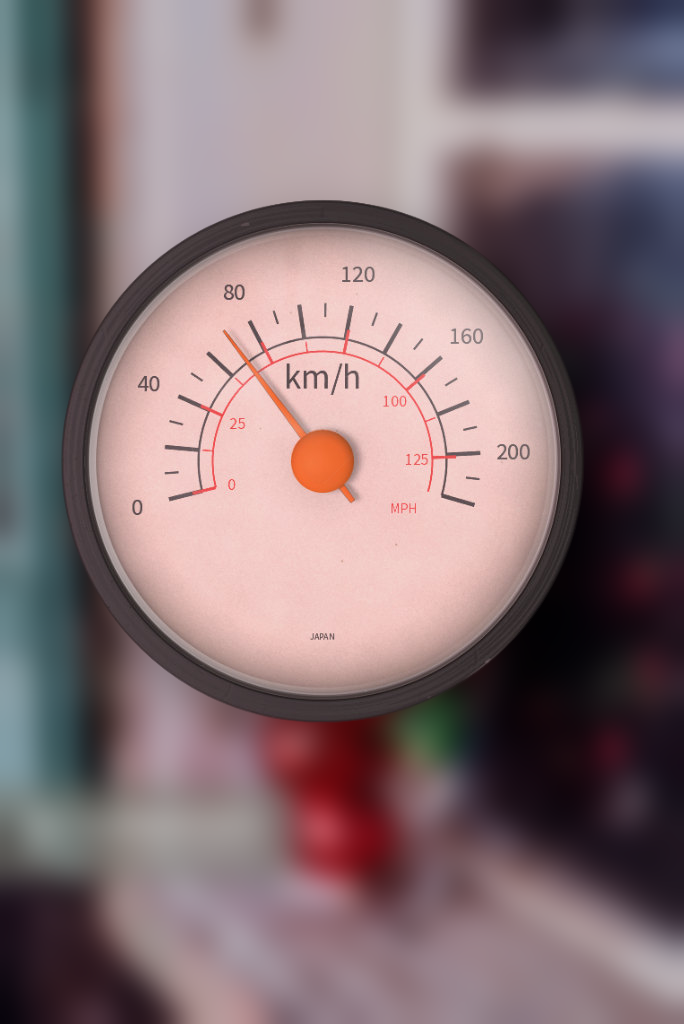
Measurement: 70 km/h
